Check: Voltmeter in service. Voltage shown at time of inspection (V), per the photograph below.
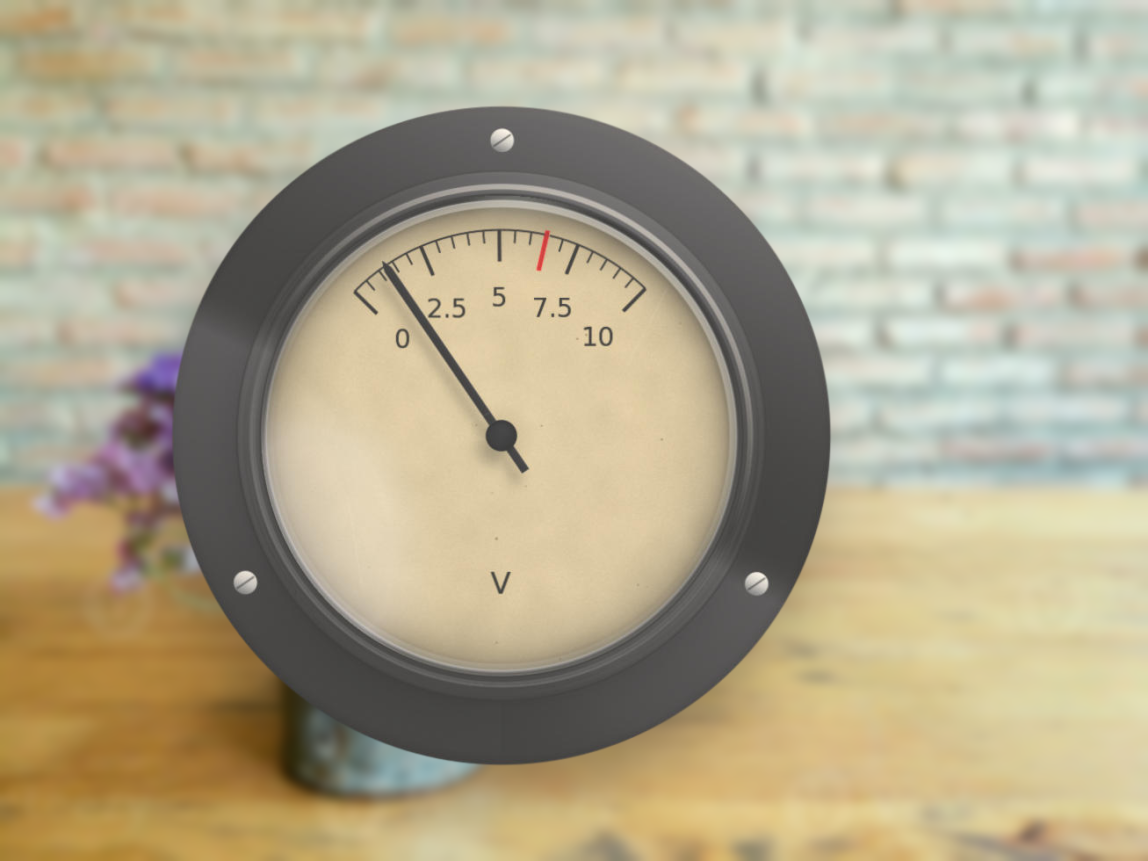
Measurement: 1.25 V
